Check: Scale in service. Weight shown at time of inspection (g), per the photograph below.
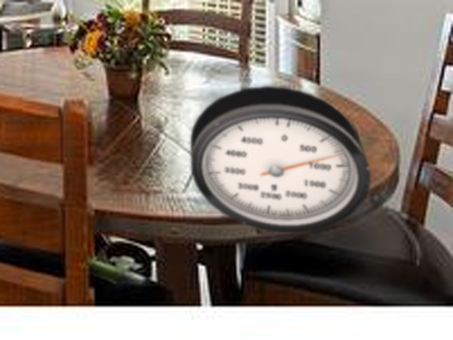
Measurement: 750 g
